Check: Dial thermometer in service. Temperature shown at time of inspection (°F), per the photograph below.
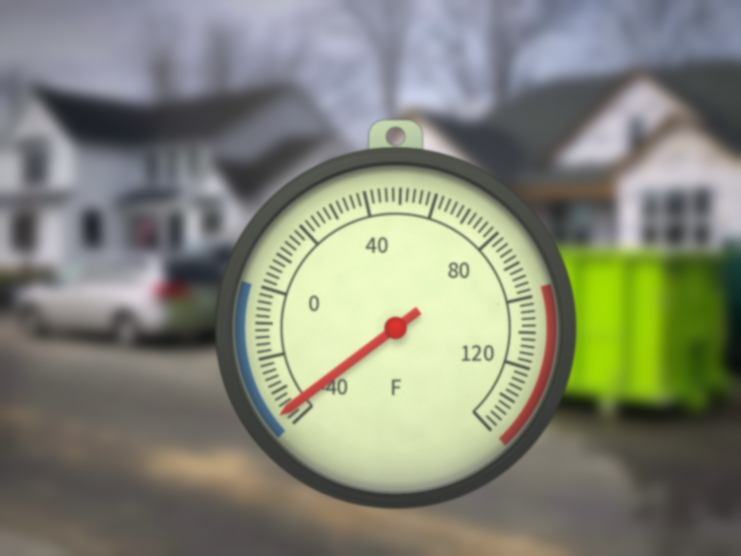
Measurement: -36 °F
